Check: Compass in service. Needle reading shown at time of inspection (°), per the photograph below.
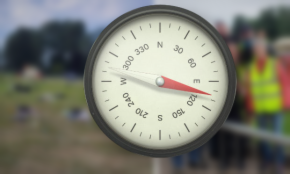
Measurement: 105 °
